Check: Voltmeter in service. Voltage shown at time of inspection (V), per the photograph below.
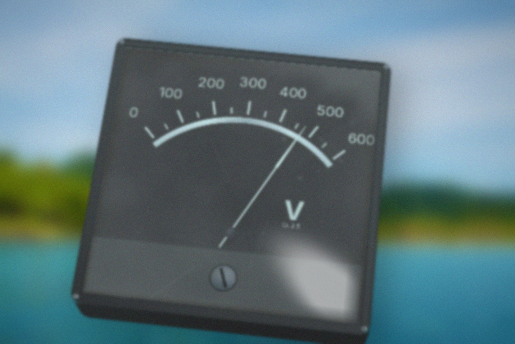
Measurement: 475 V
